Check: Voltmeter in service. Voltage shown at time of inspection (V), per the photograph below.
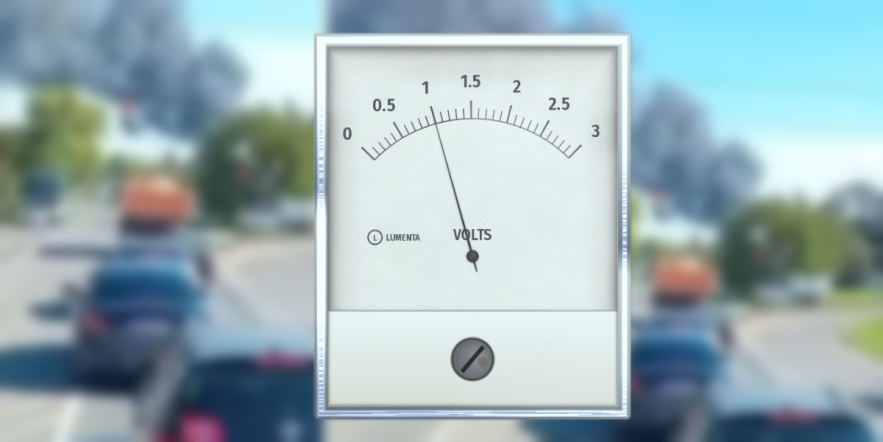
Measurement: 1 V
